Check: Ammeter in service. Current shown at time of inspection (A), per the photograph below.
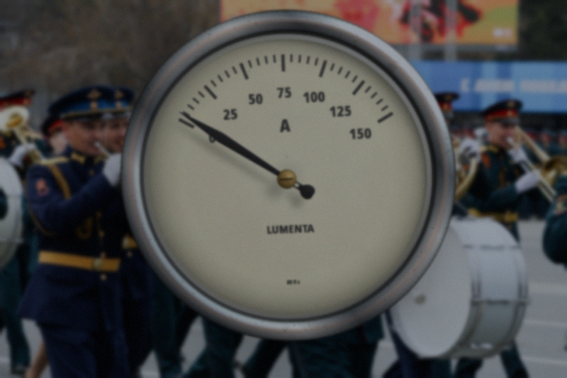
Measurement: 5 A
